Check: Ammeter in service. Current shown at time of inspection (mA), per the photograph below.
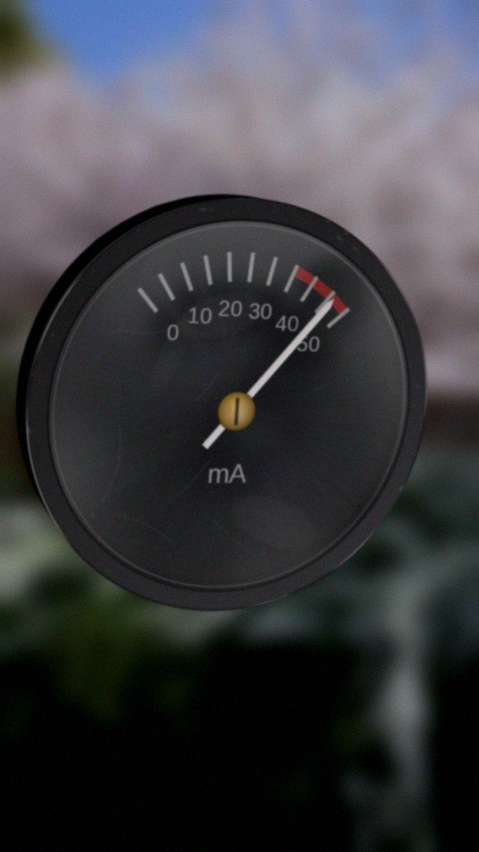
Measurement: 45 mA
